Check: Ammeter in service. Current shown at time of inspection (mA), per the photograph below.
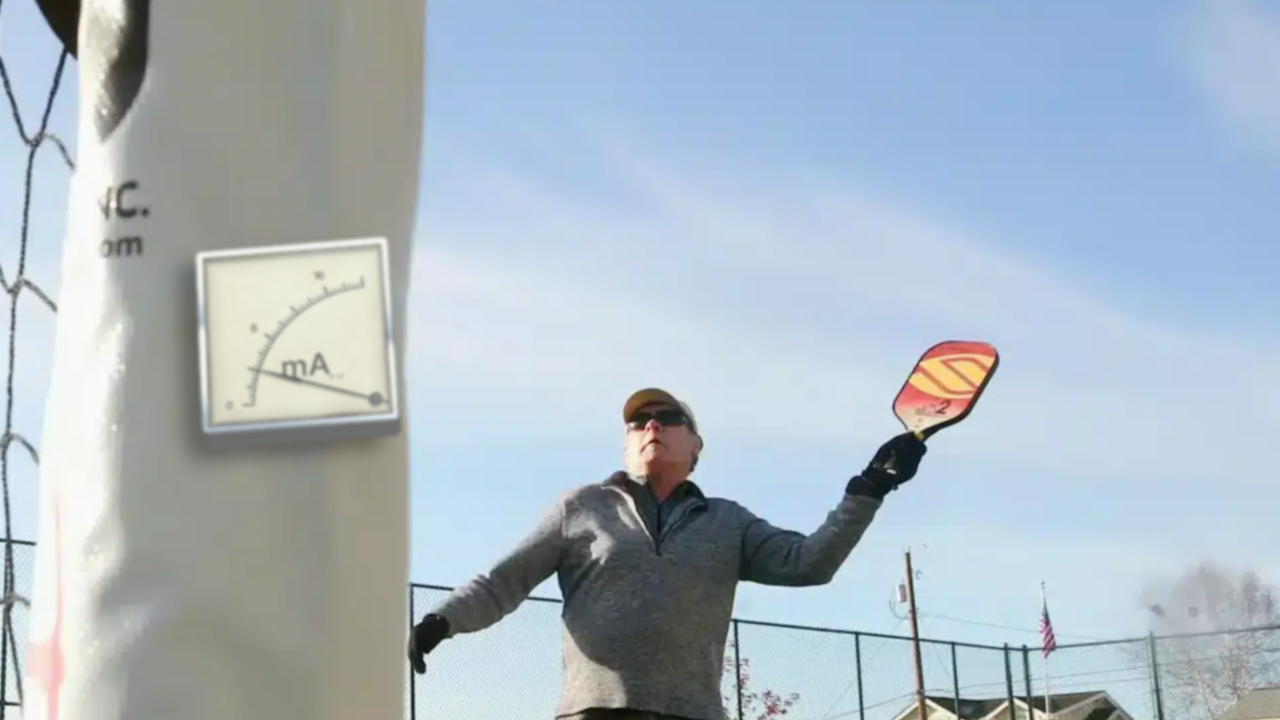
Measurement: 4 mA
